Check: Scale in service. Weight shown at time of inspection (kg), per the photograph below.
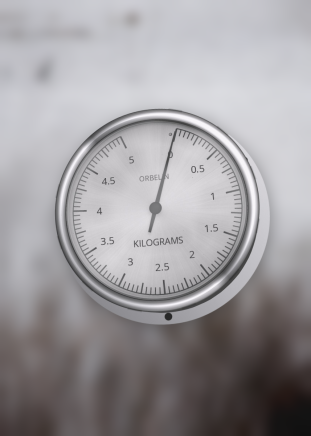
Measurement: 0 kg
